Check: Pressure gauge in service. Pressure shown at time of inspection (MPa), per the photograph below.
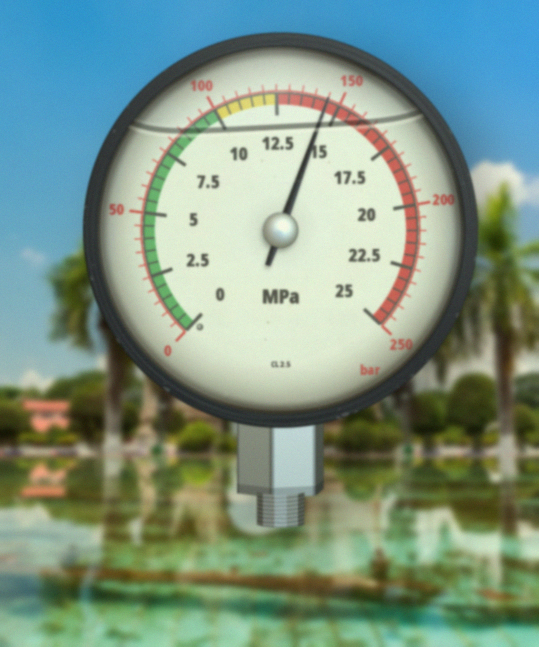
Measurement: 14.5 MPa
